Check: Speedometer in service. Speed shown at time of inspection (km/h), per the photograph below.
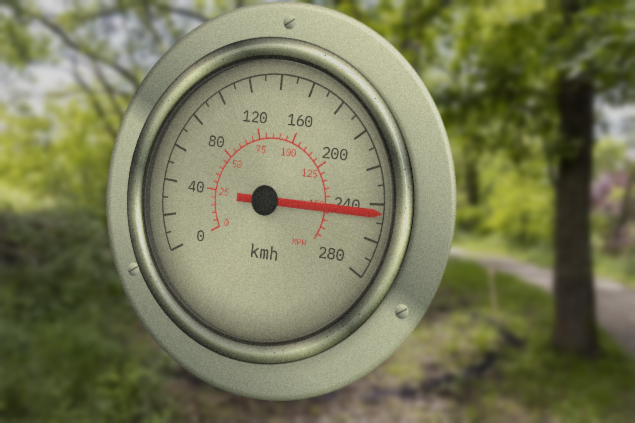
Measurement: 245 km/h
